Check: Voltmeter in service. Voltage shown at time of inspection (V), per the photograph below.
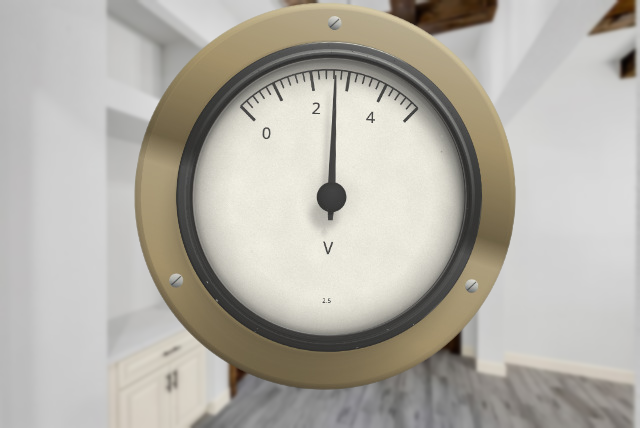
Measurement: 2.6 V
